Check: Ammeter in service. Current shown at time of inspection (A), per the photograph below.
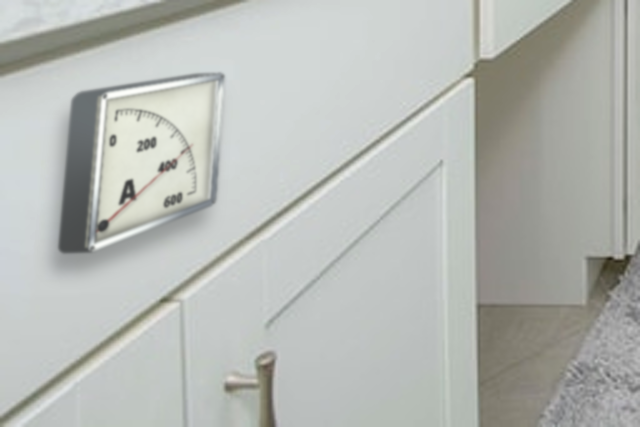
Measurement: 400 A
